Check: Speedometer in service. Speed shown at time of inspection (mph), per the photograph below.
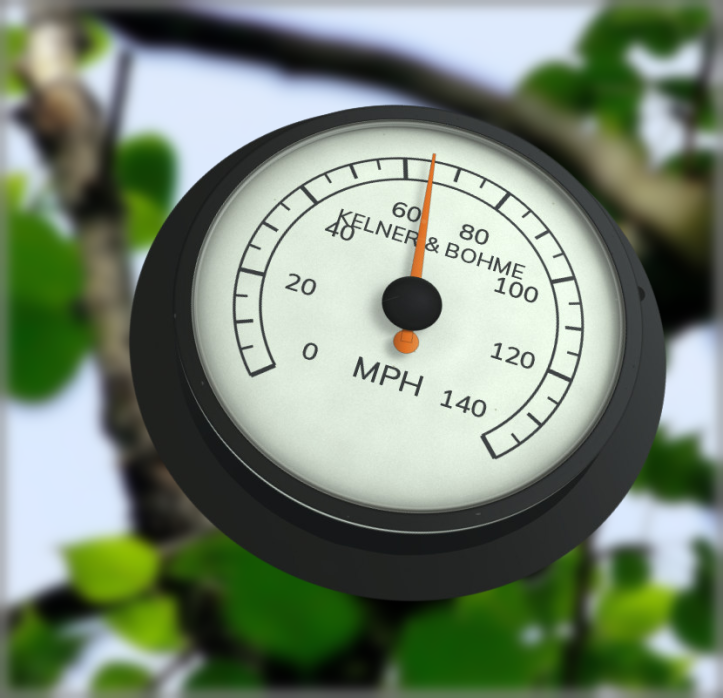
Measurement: 65 mph
